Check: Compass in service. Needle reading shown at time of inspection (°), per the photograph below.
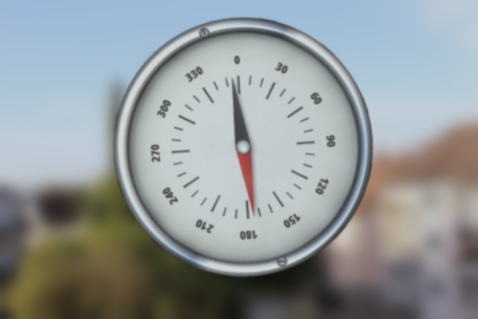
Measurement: 175 °
